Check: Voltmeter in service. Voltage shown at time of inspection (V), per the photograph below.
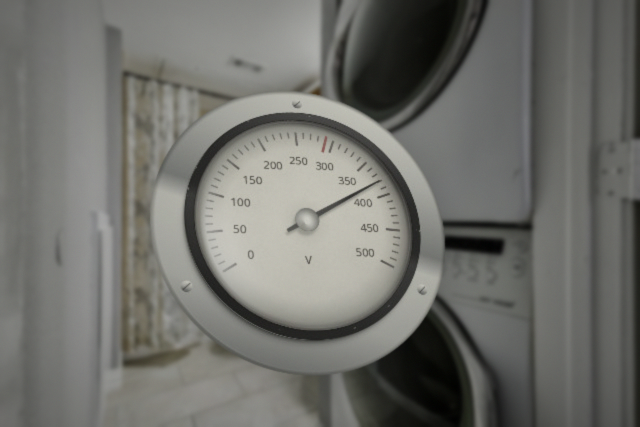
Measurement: 380 V
